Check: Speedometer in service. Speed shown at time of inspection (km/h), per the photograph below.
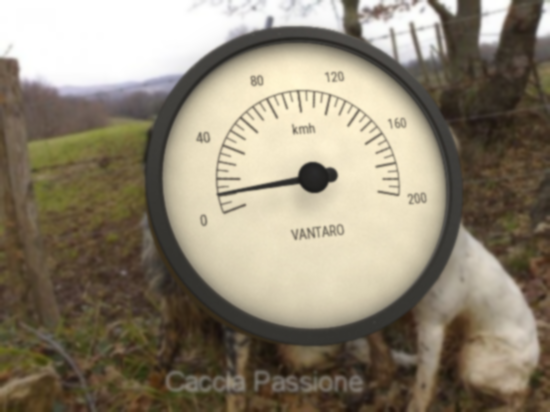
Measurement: 10 km/h
